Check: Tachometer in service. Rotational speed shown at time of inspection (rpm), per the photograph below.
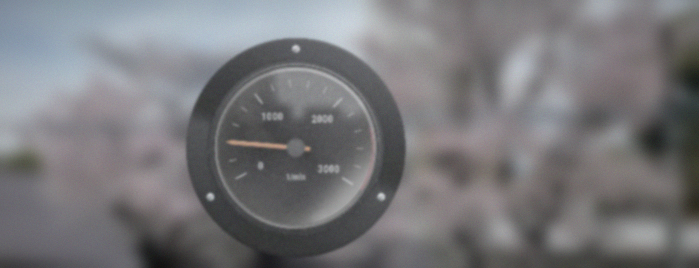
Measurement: 400 rpm
